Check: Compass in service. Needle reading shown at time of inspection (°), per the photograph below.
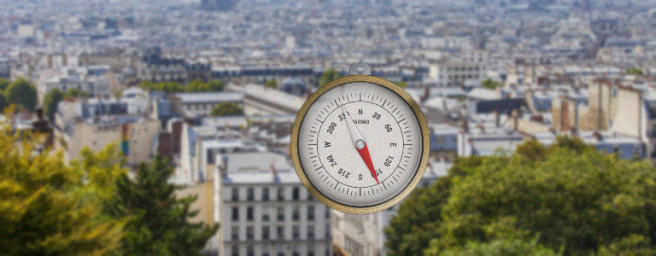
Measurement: 155 °
